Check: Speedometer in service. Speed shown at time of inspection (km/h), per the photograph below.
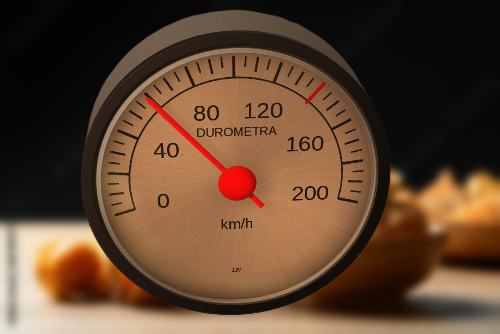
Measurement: 60 km/h
